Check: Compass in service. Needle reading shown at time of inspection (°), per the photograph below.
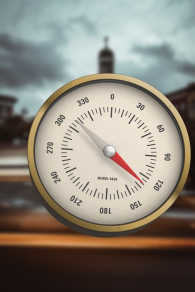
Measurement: 130 °
